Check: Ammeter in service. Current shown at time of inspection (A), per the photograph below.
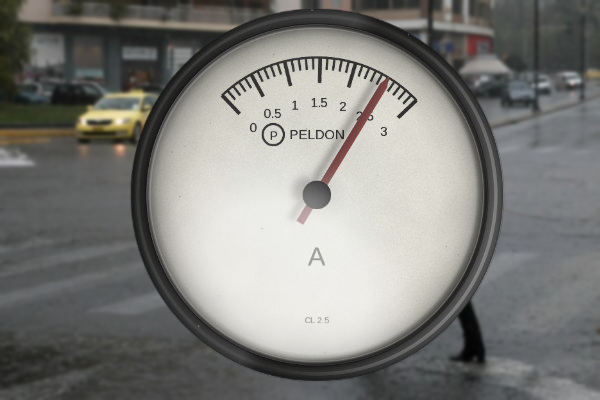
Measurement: 2.5 A
